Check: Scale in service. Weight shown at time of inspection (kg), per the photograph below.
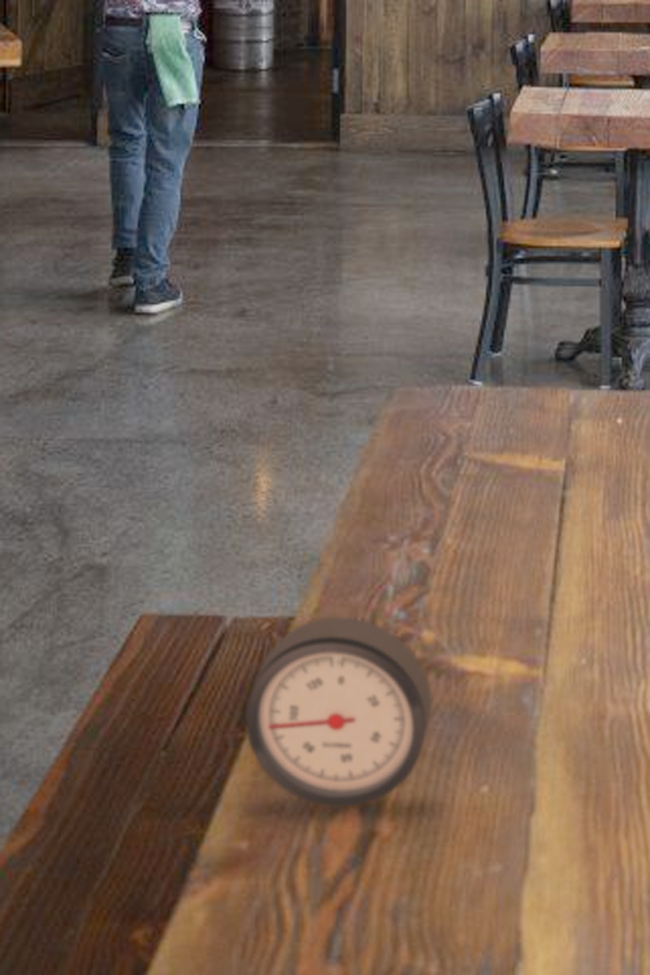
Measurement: 95 kg
